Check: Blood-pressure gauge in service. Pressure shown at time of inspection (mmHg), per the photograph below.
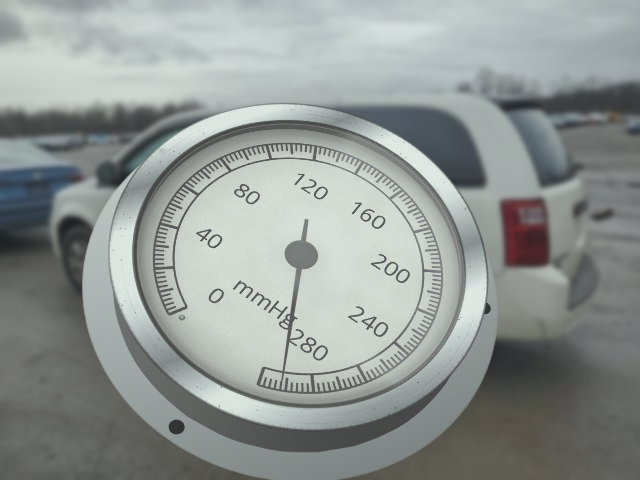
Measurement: 292 mmHg
